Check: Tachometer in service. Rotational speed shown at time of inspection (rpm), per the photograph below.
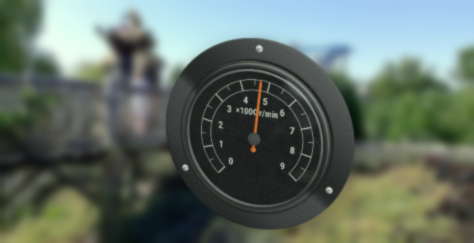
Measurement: 4750 rpm
